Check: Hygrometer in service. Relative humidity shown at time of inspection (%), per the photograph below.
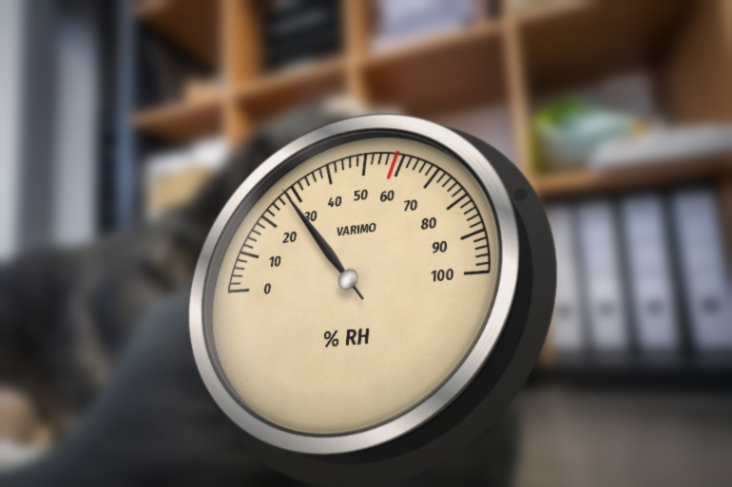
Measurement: 28 %
